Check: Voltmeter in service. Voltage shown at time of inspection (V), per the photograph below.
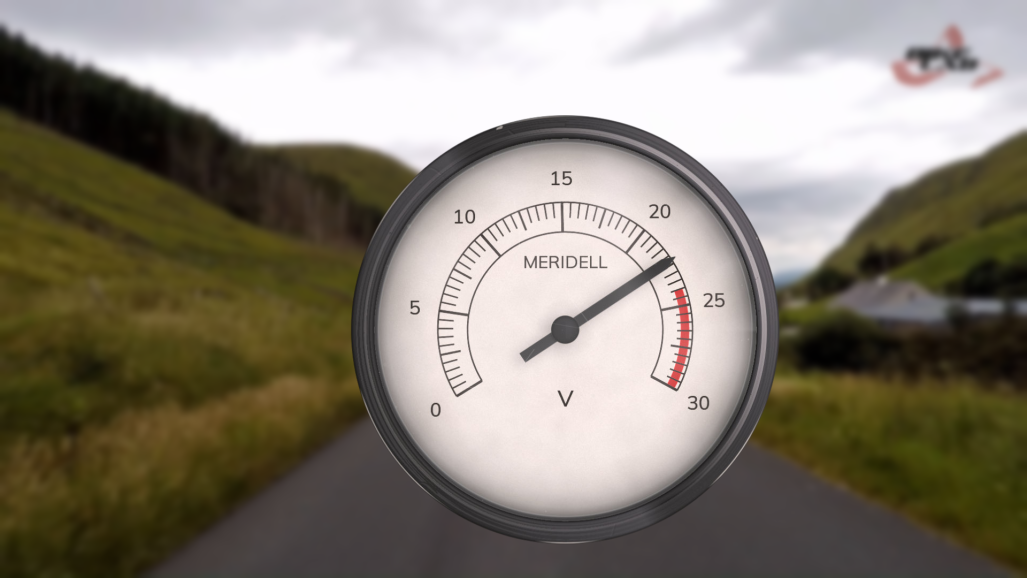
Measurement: 22.25 V
